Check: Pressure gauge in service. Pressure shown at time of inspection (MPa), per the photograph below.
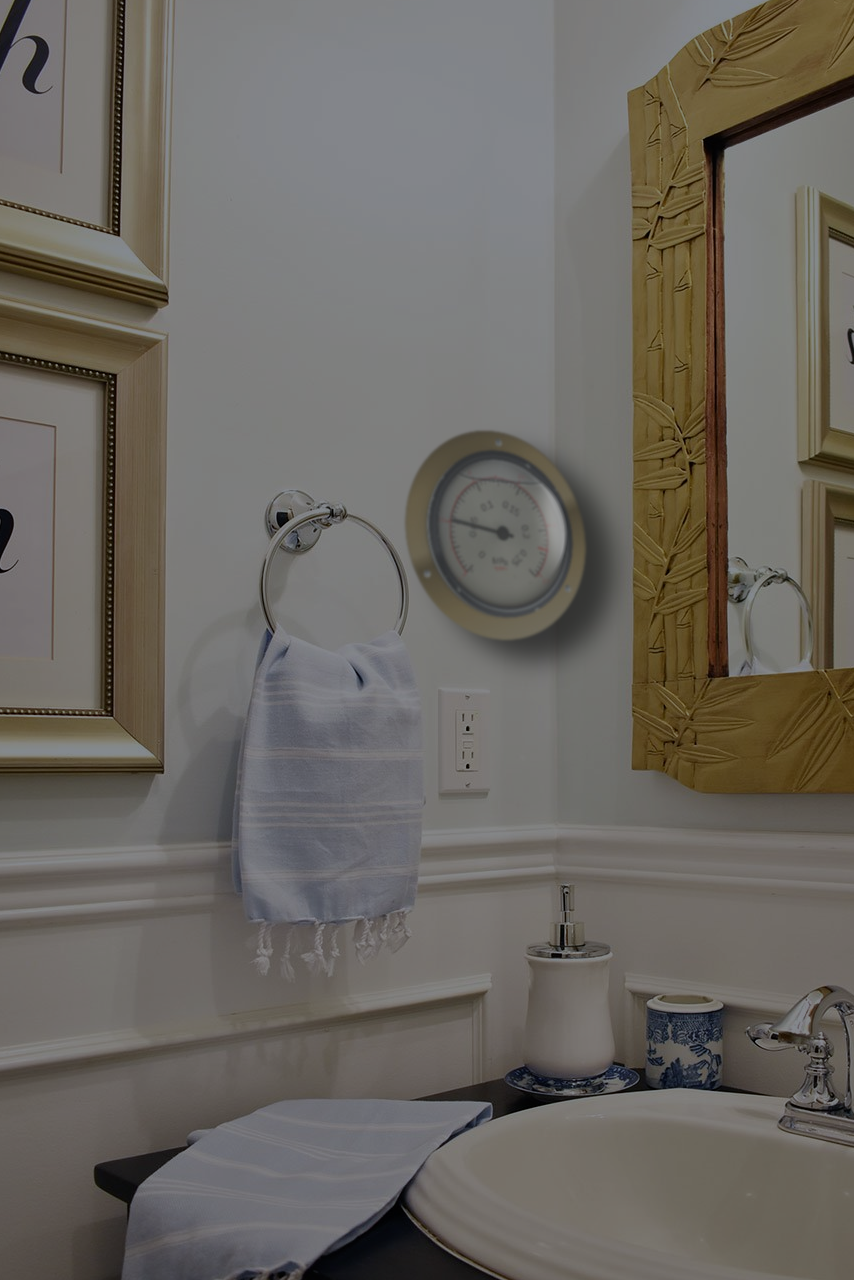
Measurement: 0.05 MPa
